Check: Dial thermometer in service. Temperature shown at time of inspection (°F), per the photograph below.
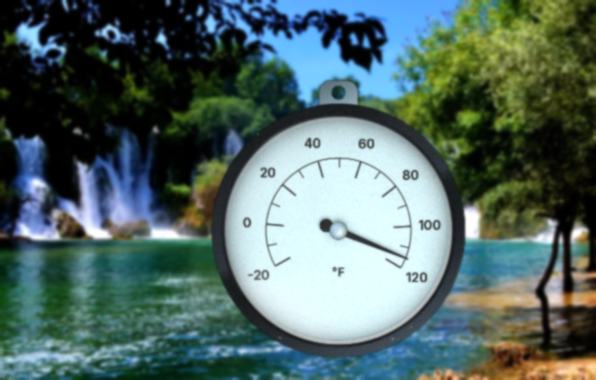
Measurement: 115 °F
